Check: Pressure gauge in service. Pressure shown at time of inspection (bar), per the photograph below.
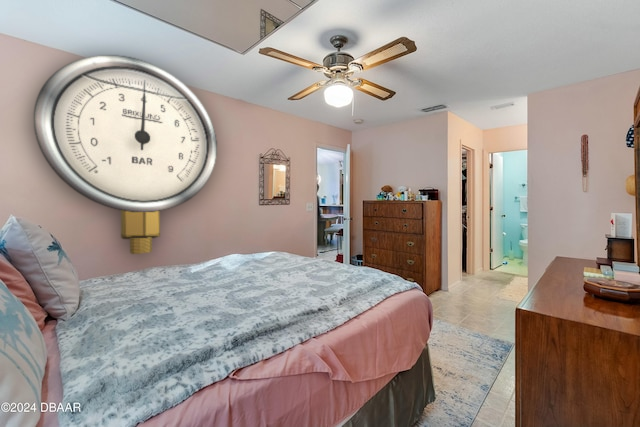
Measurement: 4 bar
